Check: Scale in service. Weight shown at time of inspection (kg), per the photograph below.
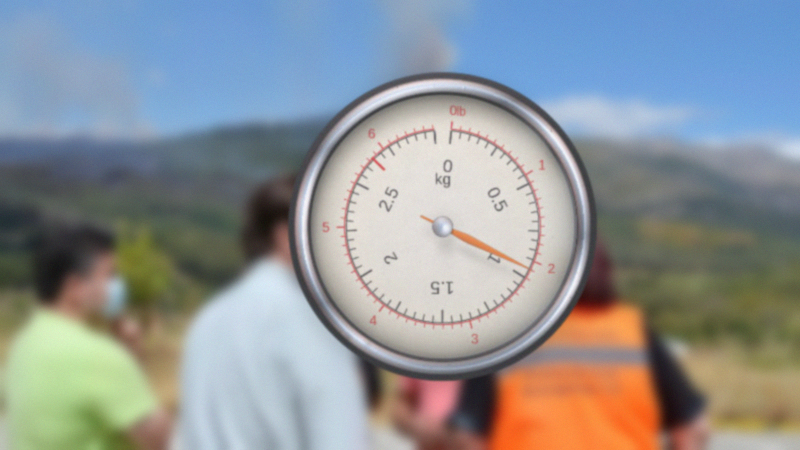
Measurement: 0.95 kg
